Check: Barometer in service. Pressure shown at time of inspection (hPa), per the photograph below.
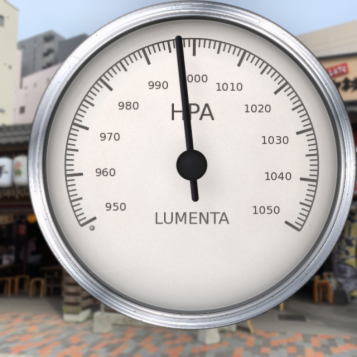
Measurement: 997 hPa
